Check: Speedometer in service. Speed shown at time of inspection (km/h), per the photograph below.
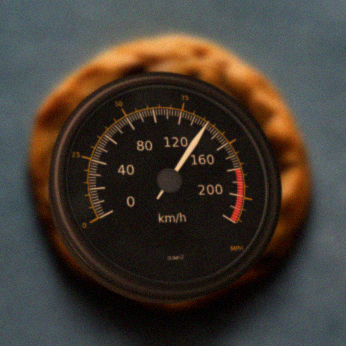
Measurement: 140 km/h
